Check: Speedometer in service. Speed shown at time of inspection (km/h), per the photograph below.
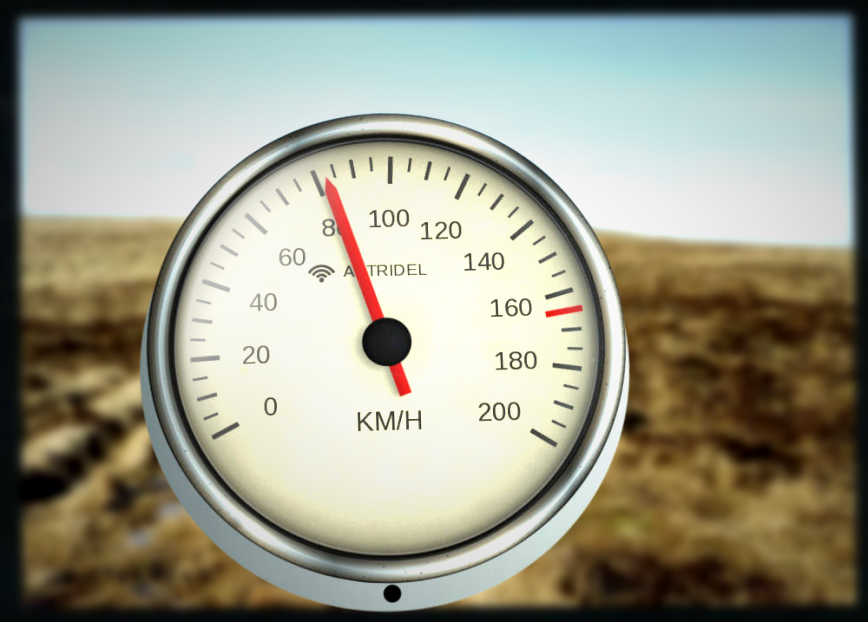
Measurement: 82.5 km/h
